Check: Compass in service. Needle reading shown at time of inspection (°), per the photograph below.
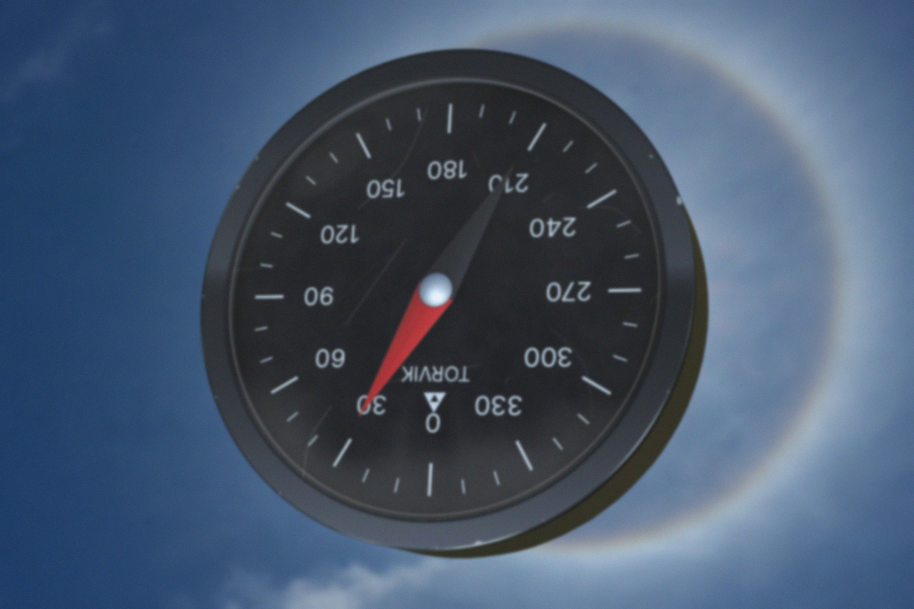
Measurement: 30 °
